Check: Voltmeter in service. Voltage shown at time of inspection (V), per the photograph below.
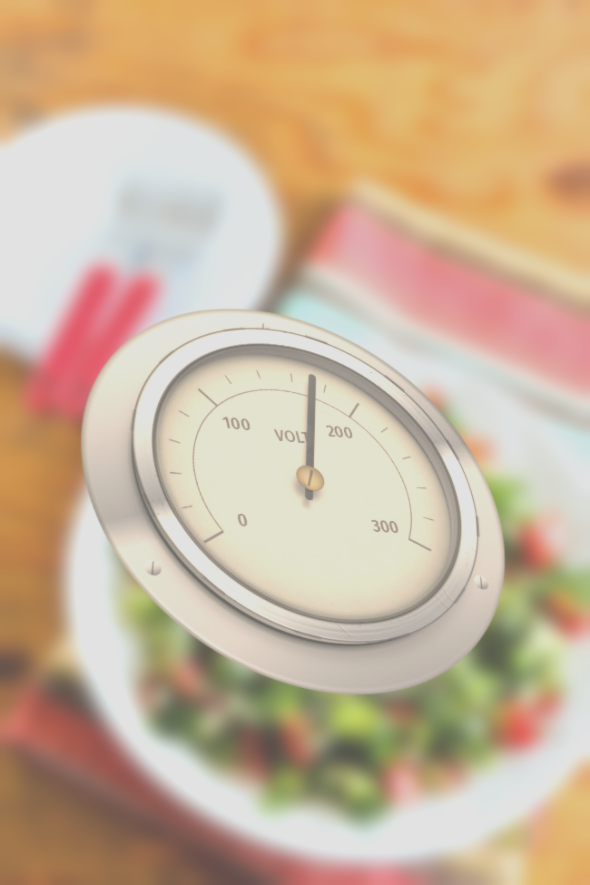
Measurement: 170 V
